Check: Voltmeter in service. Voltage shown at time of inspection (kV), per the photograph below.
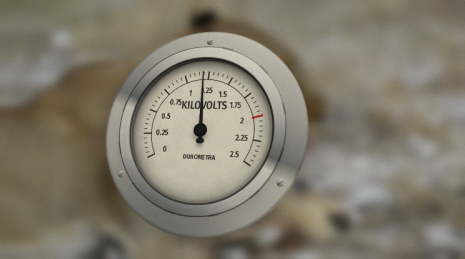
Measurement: 1.2 kV
